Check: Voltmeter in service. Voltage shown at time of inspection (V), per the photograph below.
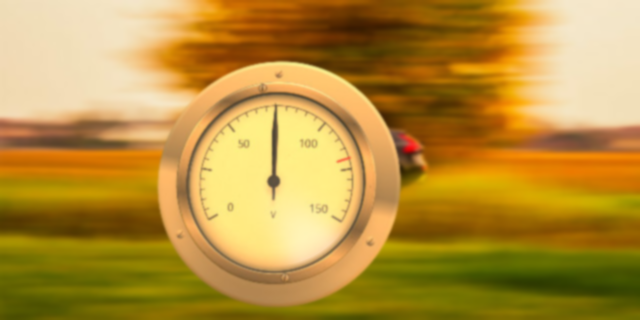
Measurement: 75 V
